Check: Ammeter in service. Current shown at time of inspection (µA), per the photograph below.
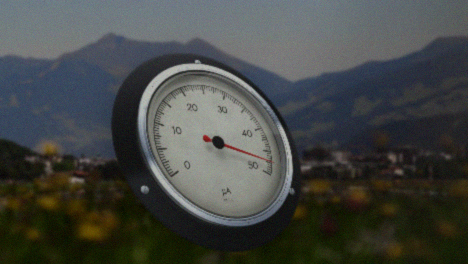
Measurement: 47.5 µA
